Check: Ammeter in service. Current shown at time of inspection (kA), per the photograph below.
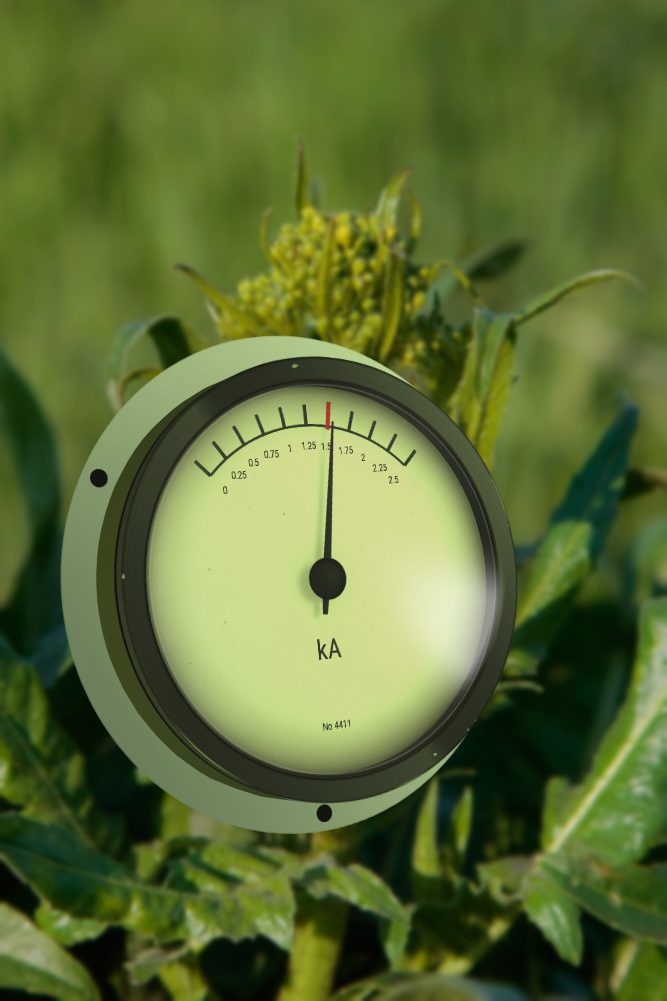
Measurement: 1.5 kA
